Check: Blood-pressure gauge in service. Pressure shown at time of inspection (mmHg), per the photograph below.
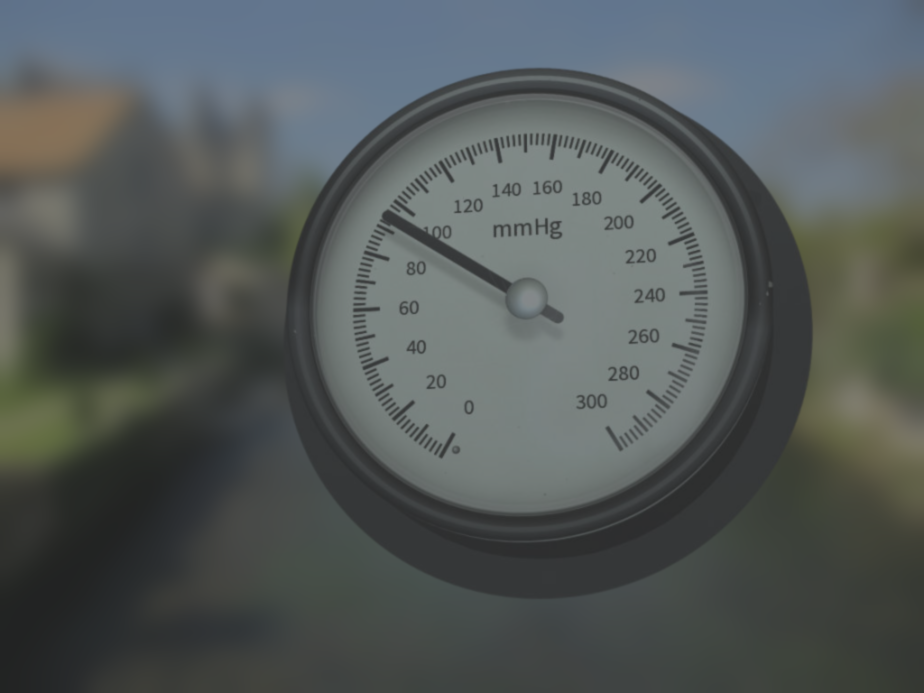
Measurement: 94 mmHg
